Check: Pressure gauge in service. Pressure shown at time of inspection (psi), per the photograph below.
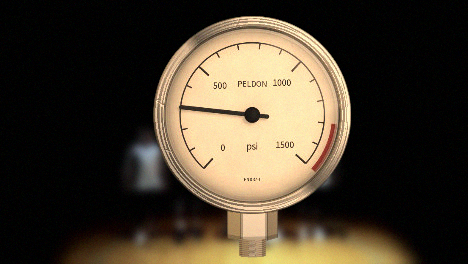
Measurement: 300 psi
